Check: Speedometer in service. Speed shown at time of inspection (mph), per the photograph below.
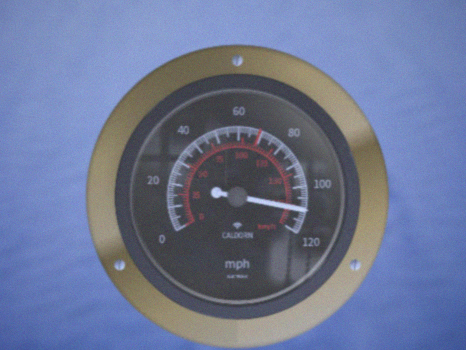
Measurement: 110 mph
